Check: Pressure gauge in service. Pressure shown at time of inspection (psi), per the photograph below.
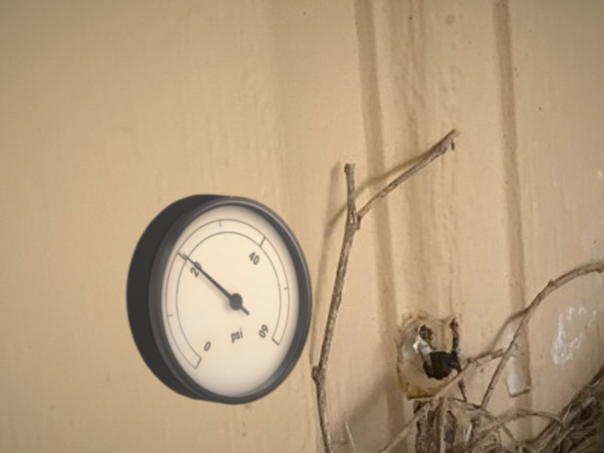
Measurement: 20 psi
